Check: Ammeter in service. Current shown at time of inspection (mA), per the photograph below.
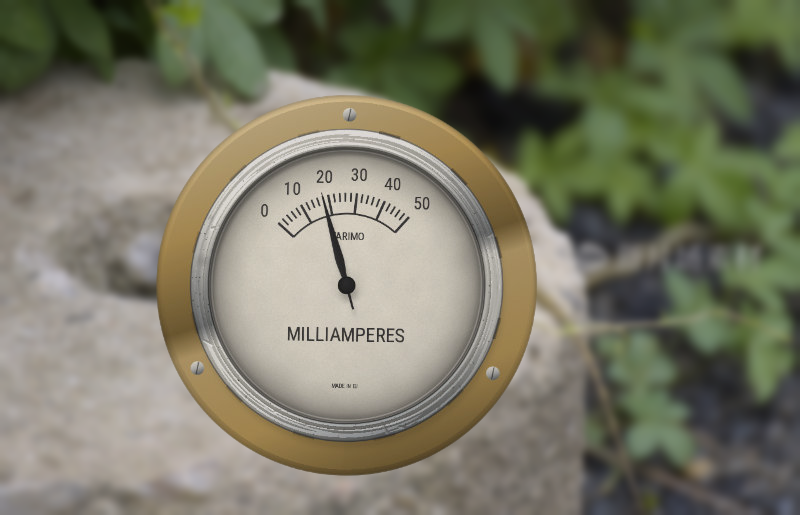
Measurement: 18 mA
